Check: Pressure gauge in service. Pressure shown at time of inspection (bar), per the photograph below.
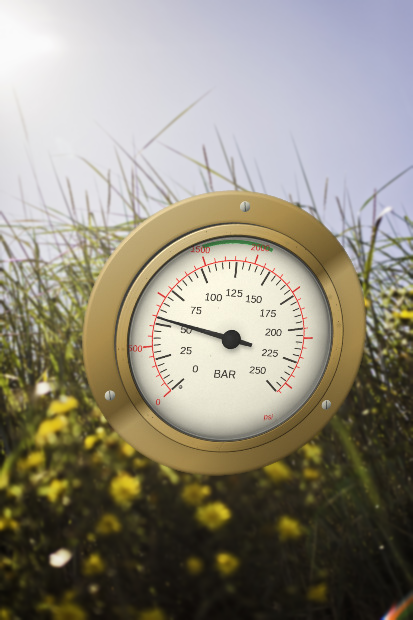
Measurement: 55 bar
